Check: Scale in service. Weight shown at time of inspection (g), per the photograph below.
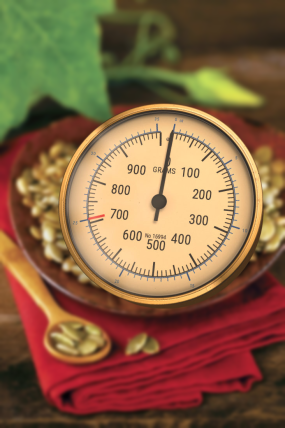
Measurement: 0 g
